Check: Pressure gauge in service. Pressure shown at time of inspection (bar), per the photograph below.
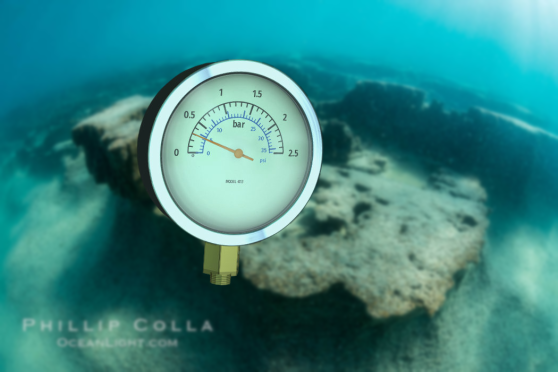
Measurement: 0.3 bar
